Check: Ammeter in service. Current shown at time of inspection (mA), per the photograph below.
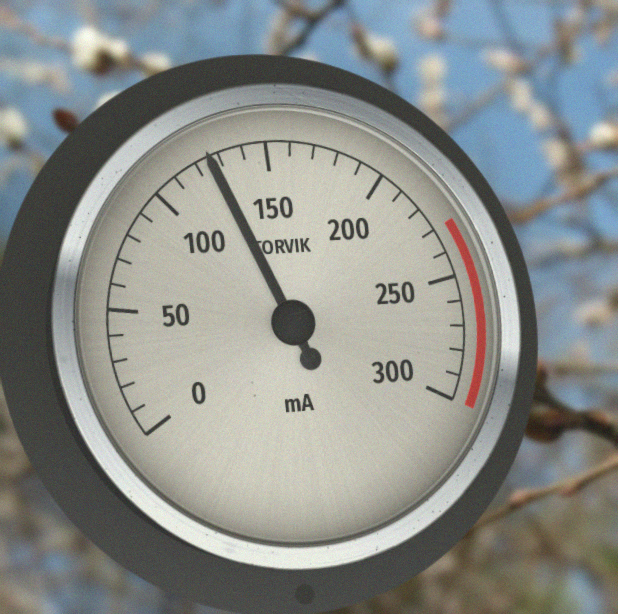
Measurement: 125 mA
